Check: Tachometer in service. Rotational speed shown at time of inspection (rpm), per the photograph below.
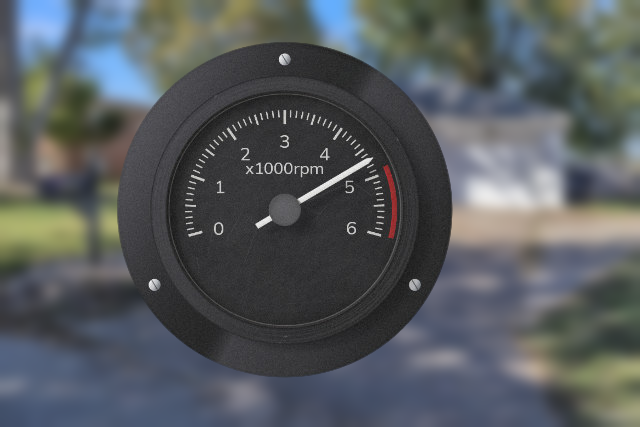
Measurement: 4700 rpm
